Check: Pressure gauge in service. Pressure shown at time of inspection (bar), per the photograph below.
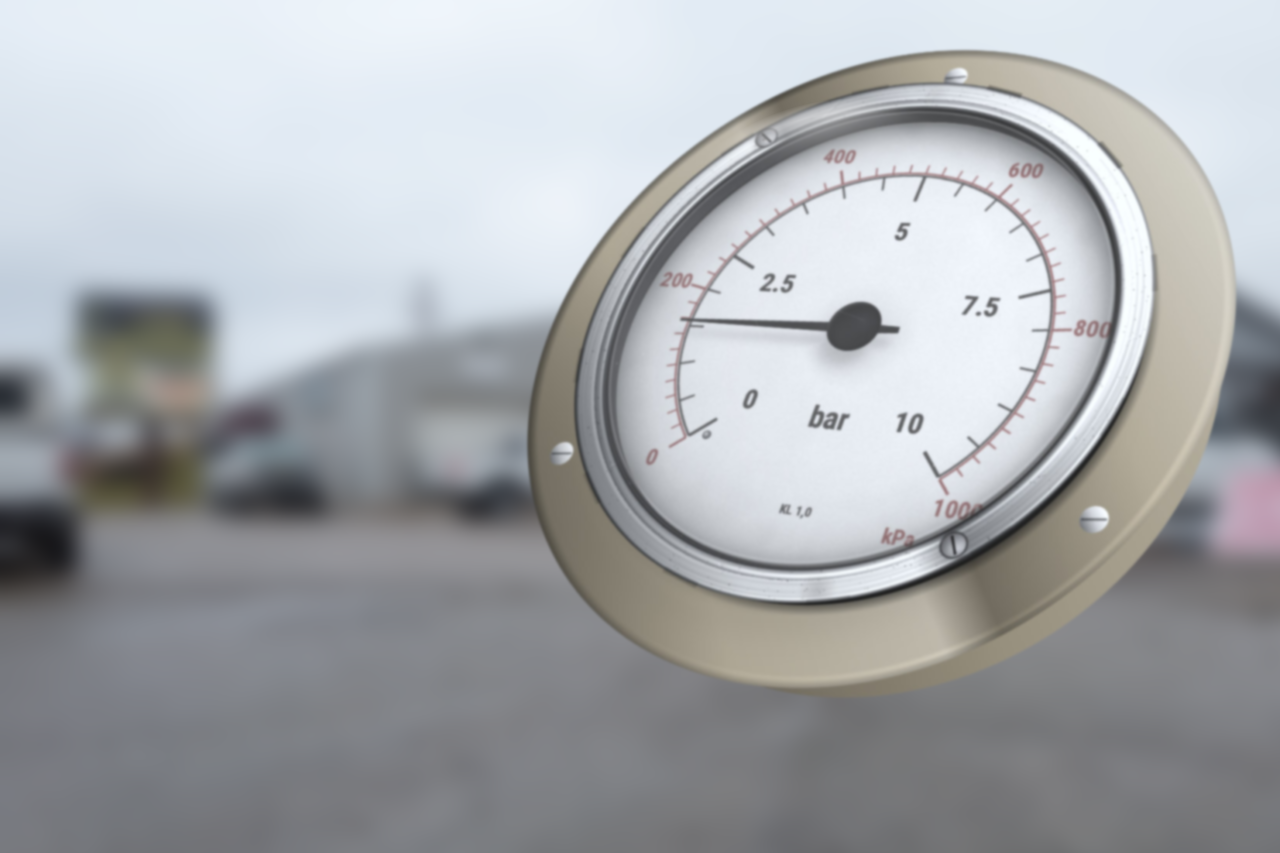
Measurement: 1.5 bar
